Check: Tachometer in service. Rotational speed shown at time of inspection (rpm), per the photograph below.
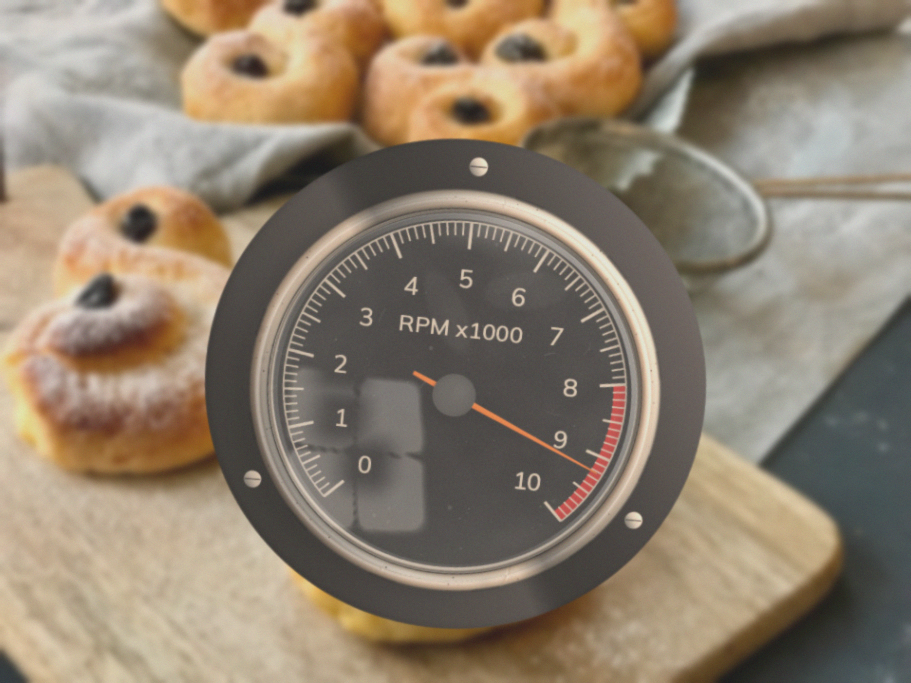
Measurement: 9200 rpm
